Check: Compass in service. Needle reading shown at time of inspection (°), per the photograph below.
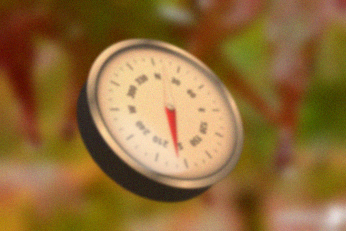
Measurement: 190 °
